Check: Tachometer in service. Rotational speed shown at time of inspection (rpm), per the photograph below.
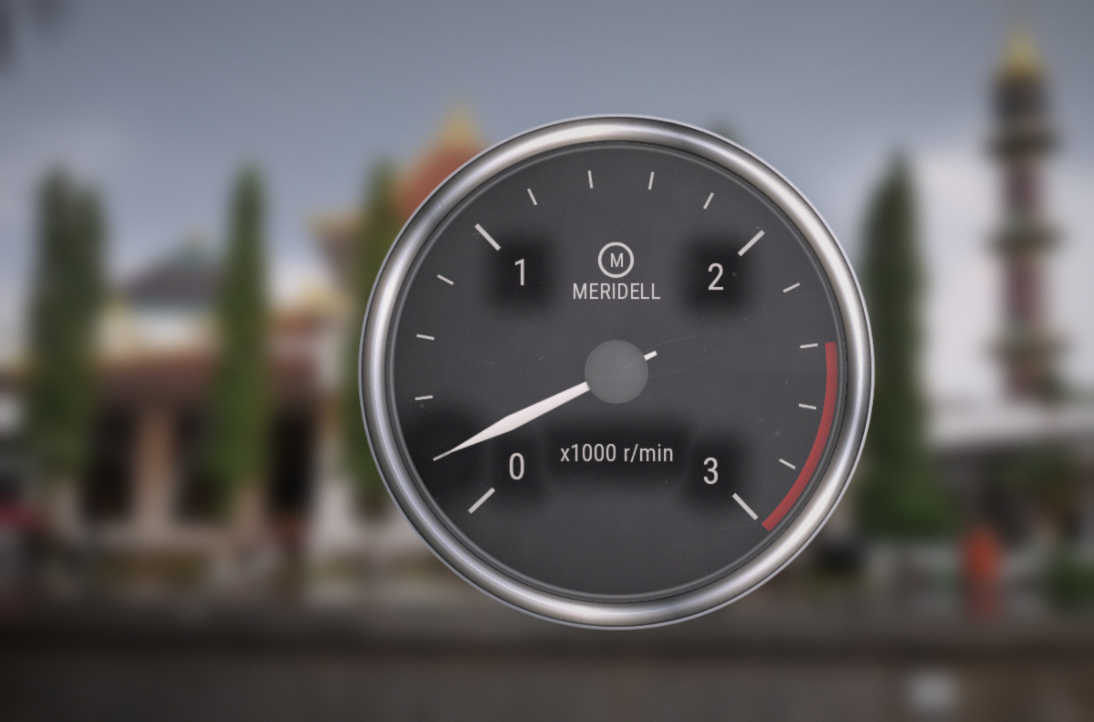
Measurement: 200 rpm
